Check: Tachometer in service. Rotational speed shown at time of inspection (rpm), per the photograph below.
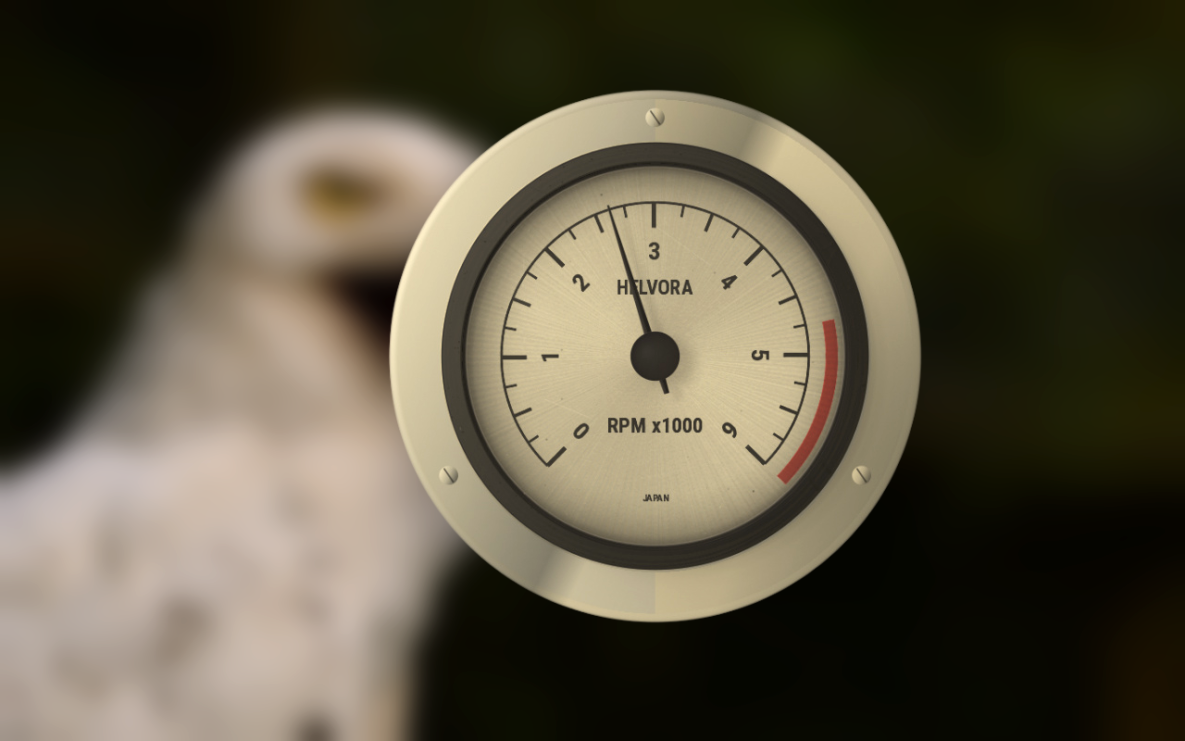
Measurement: 2625 rpm
